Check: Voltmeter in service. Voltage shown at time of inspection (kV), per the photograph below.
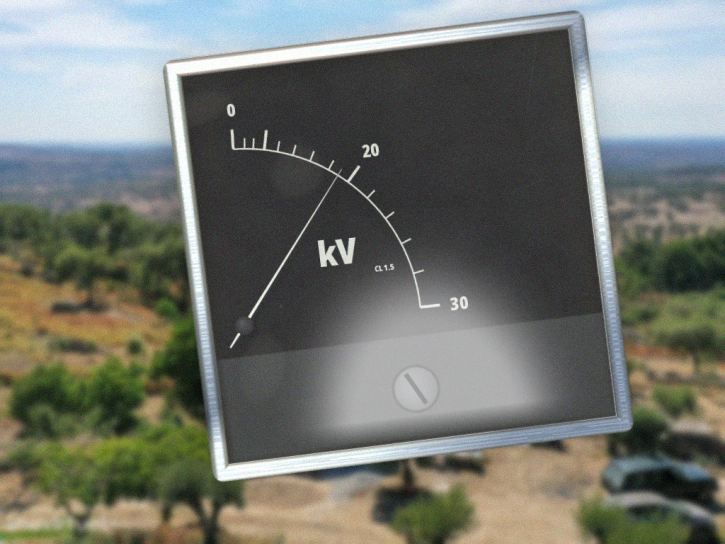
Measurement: 19 kV
